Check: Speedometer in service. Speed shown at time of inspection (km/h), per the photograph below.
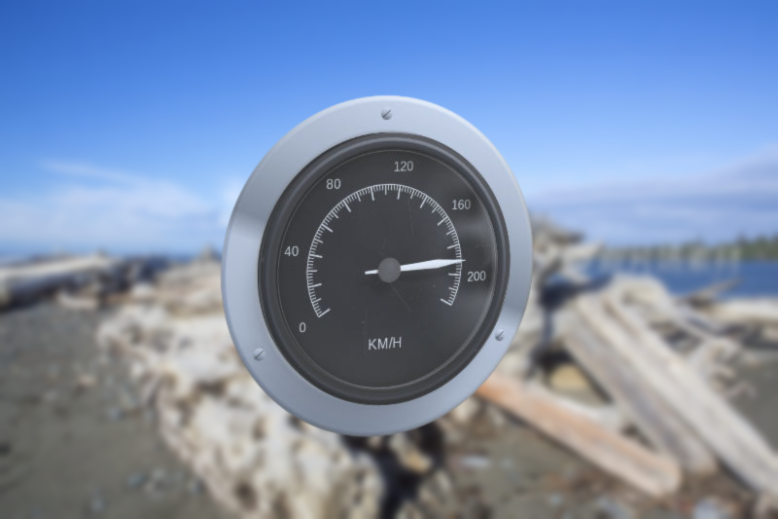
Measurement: 190 km/h
